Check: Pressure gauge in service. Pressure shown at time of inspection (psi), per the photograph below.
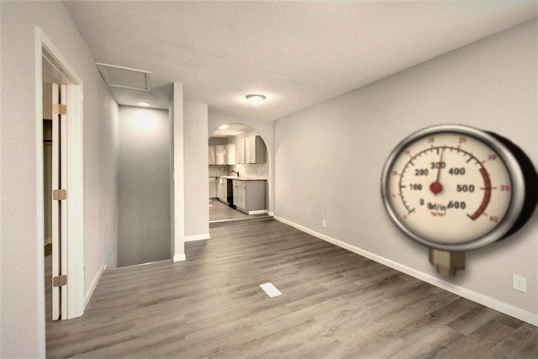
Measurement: 320 psi
